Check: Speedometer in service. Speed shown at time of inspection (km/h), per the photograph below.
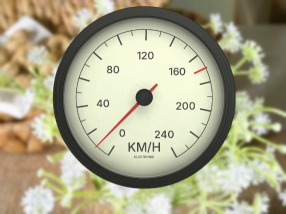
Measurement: 10 km/h
